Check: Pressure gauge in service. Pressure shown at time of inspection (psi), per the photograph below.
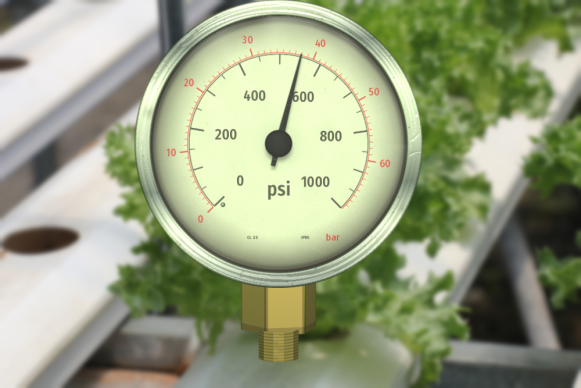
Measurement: 550 psi
